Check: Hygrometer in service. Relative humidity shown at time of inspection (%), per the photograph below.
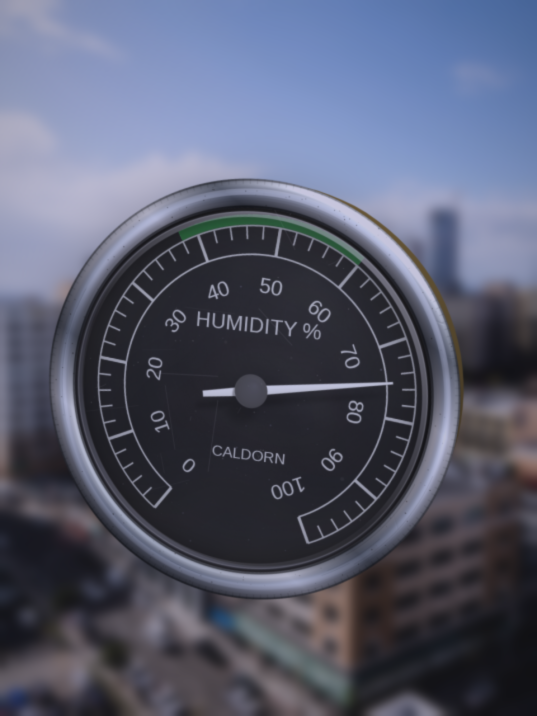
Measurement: 75 %
